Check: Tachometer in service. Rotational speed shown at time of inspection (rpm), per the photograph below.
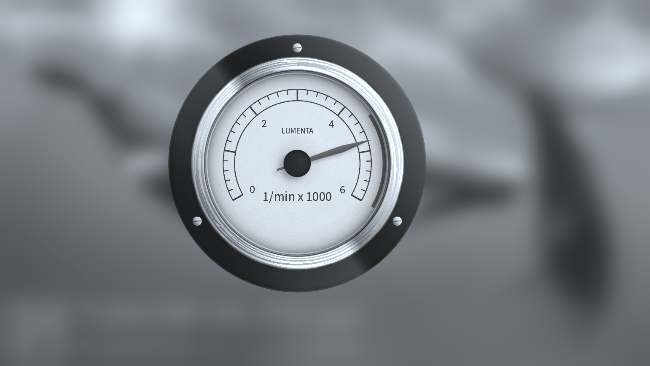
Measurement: 4800 rpm
